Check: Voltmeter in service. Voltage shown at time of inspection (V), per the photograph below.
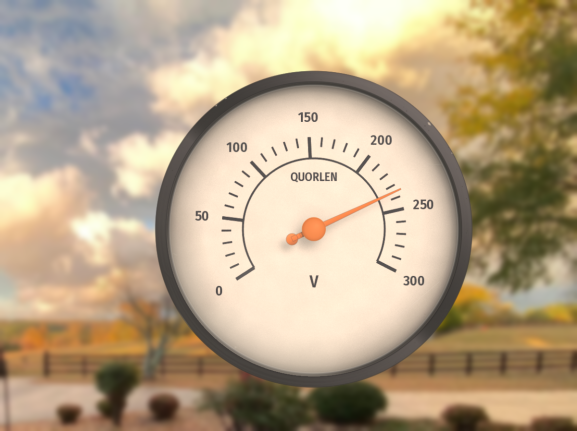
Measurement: 235 V
